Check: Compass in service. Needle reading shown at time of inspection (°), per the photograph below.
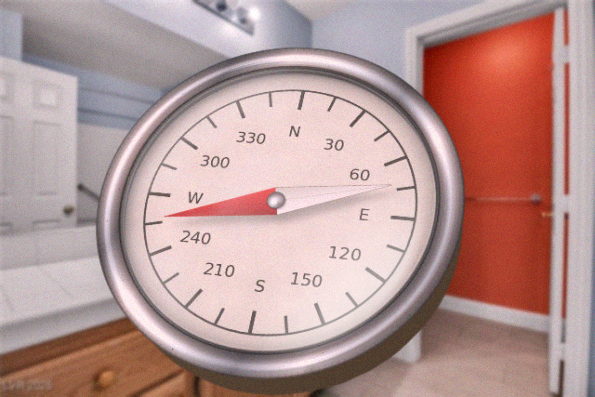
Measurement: 255 °
